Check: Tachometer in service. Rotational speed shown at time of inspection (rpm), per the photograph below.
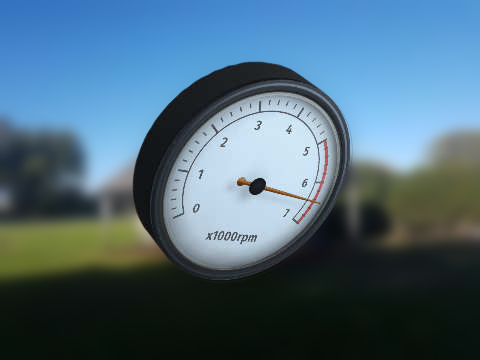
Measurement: 6400 rpm
